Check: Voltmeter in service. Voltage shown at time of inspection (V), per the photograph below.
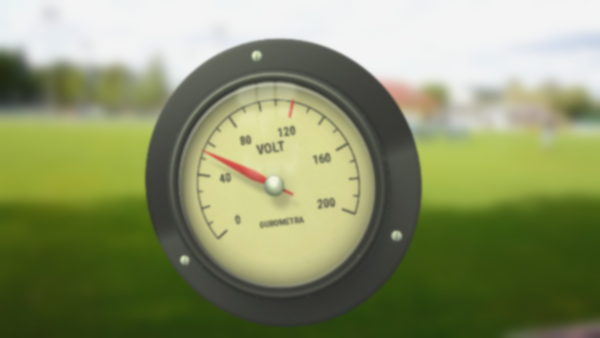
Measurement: 55 V
